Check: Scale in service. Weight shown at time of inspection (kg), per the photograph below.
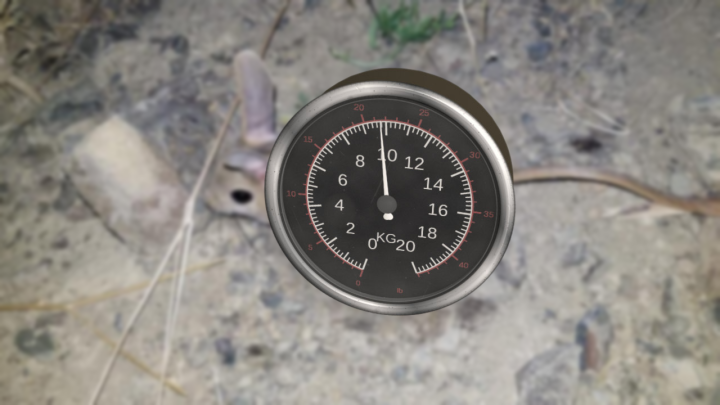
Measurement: 9.8 kg
